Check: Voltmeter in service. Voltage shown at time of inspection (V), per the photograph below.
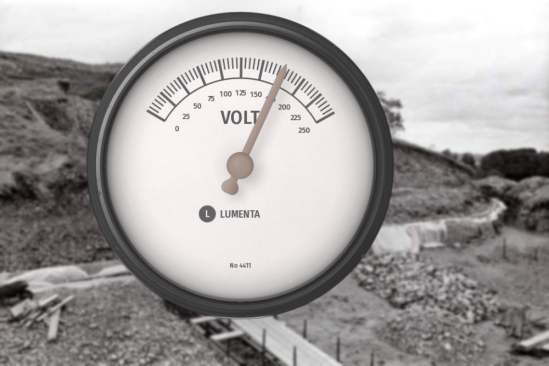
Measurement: 175 V
